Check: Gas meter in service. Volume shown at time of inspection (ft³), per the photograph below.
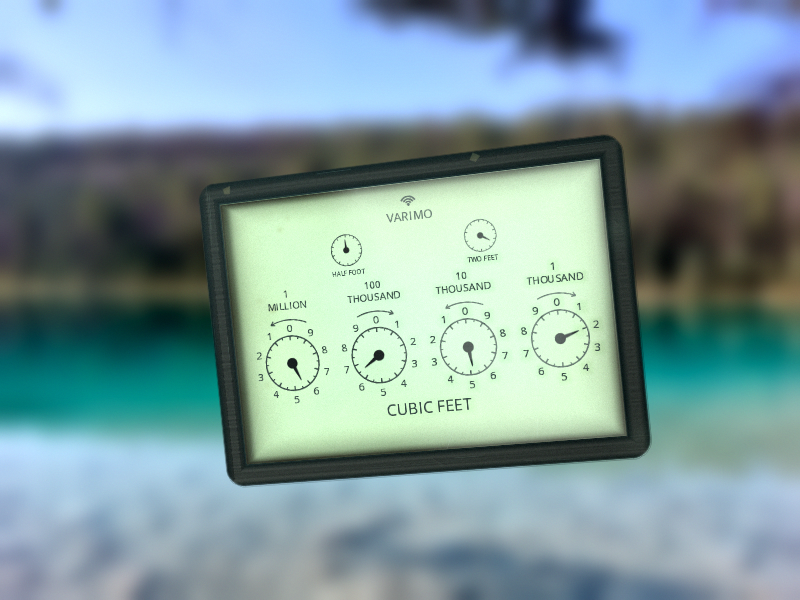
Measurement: 565200 ft³
